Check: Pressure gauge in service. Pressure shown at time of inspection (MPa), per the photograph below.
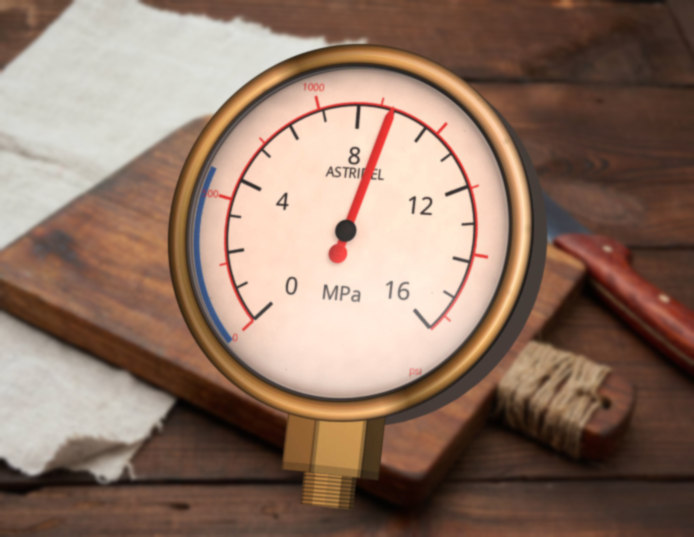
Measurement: 9 MPa
